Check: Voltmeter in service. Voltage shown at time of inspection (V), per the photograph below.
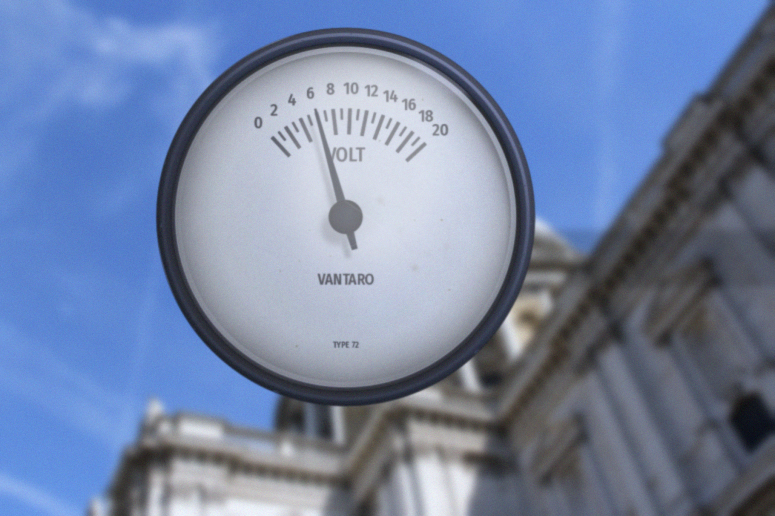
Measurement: 6 V
